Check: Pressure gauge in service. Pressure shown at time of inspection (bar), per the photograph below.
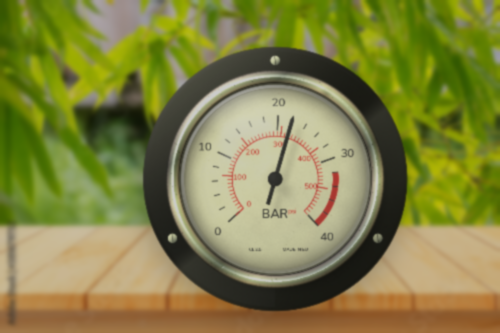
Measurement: 22 bar
